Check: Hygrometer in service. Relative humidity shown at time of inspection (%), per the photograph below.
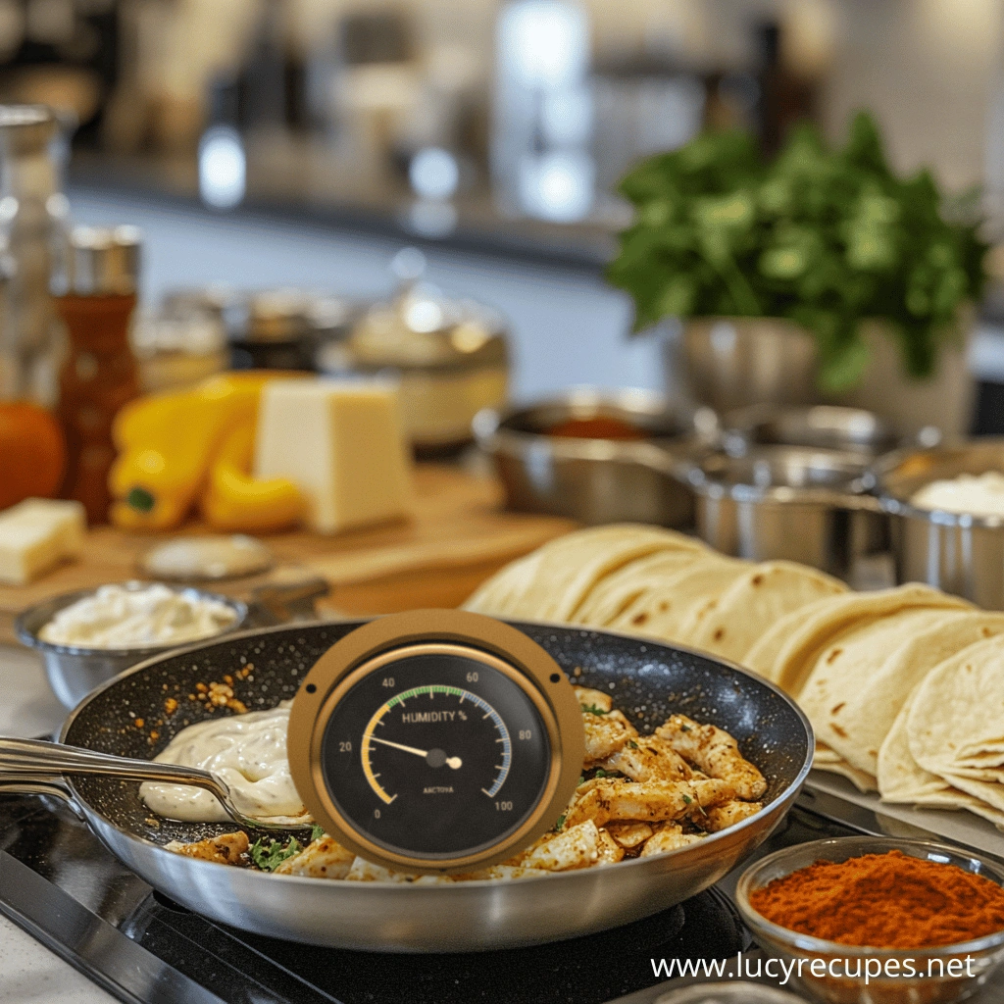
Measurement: 25 %
